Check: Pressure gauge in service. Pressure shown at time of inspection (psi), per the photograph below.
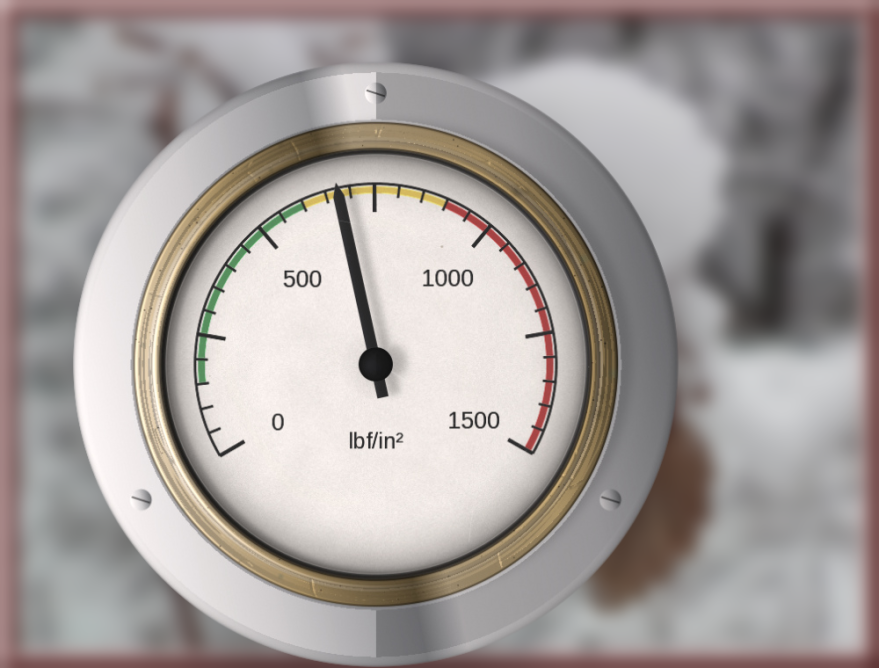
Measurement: 675 psi
